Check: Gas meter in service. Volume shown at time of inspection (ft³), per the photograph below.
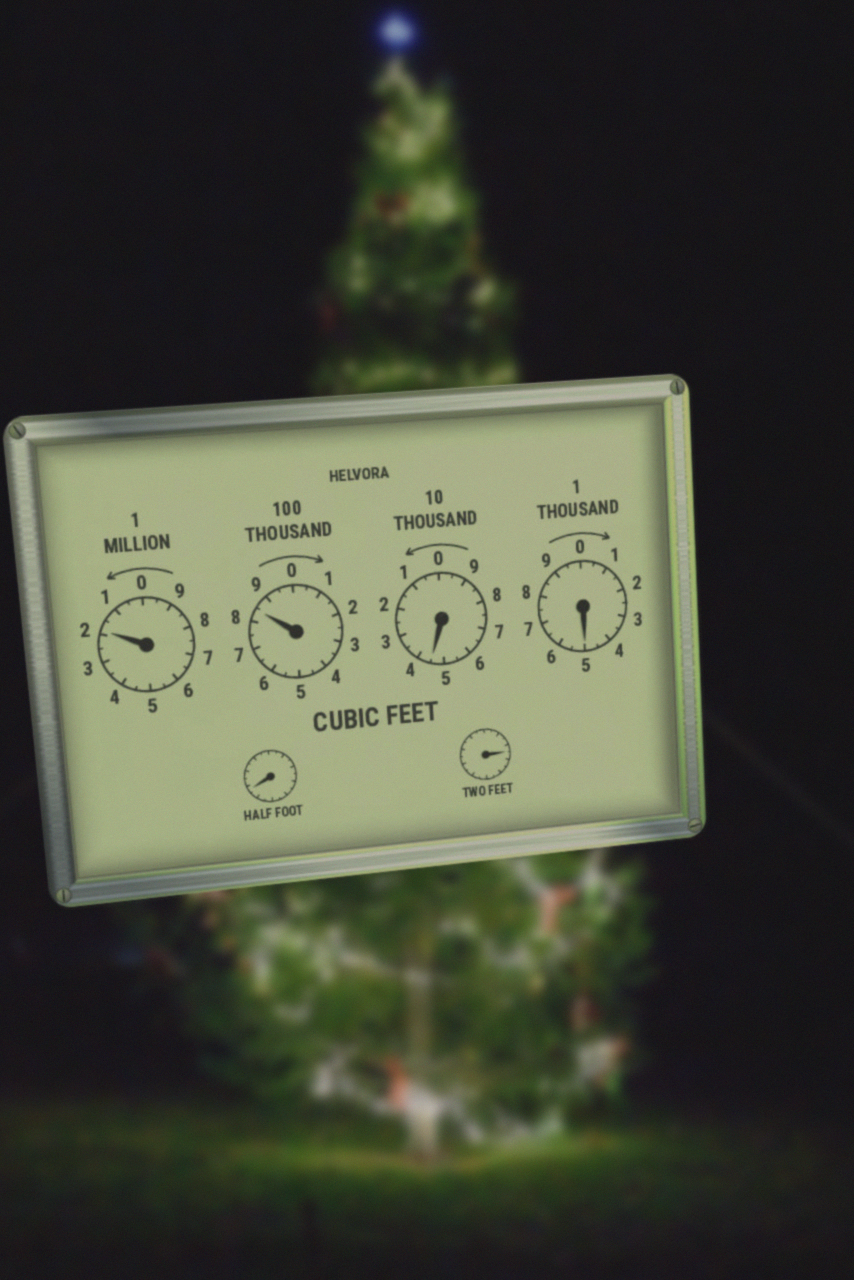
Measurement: 184500 ft³
